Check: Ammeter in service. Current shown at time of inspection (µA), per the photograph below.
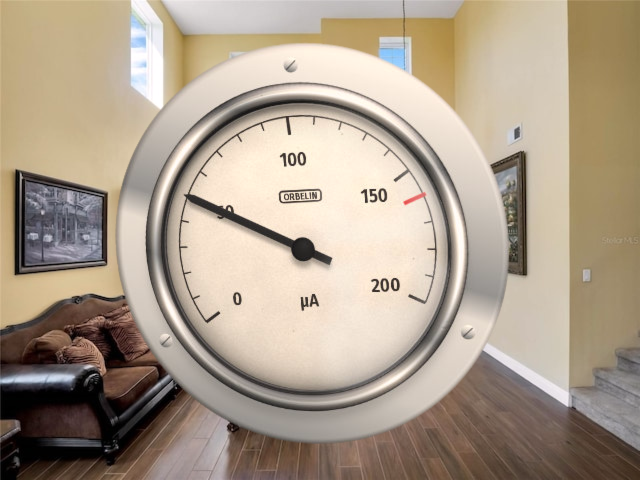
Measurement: 50 µA
